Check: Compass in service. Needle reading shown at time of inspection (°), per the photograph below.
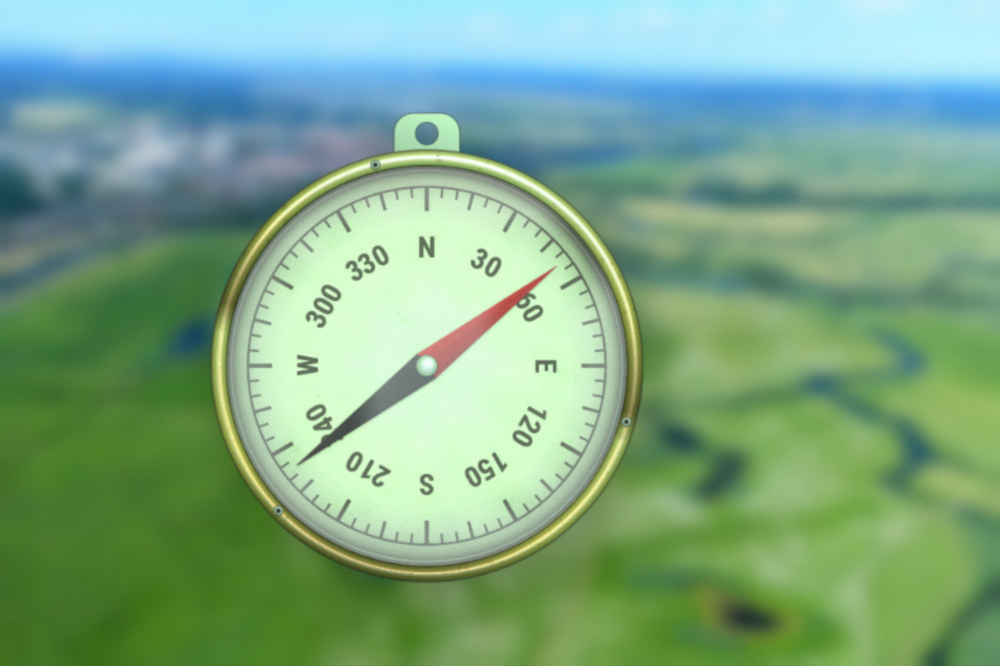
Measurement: 52.5 °
